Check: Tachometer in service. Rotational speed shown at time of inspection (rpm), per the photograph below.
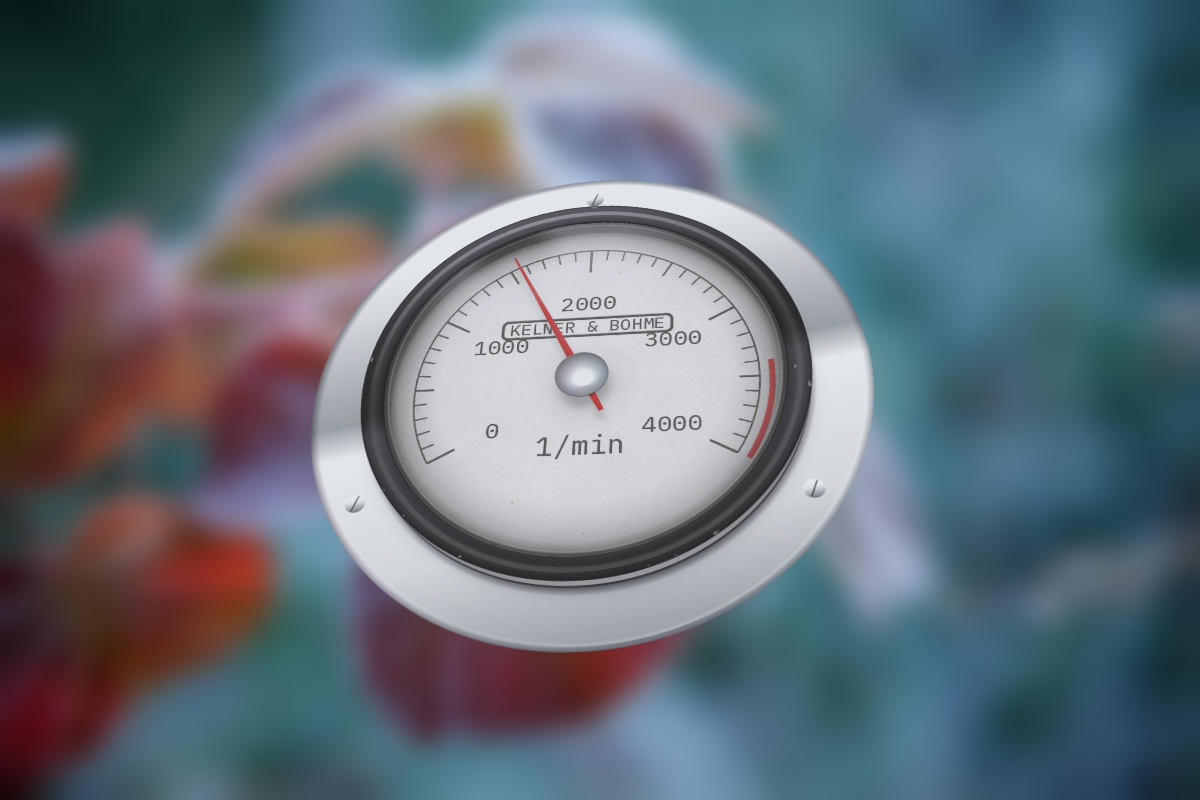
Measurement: 1550 rpm
